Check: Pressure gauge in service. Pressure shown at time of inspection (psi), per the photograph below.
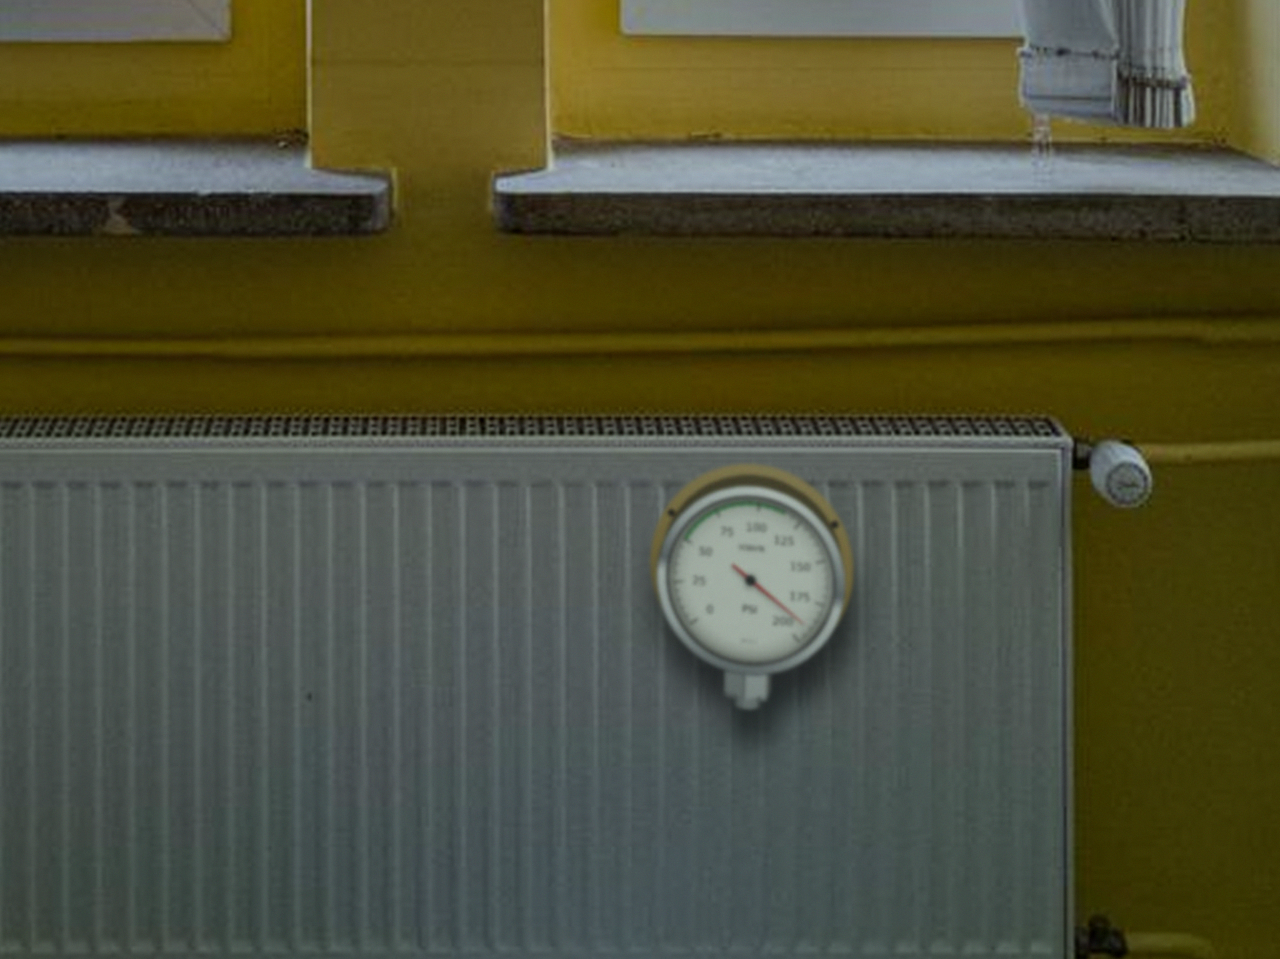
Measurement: 190 psi
